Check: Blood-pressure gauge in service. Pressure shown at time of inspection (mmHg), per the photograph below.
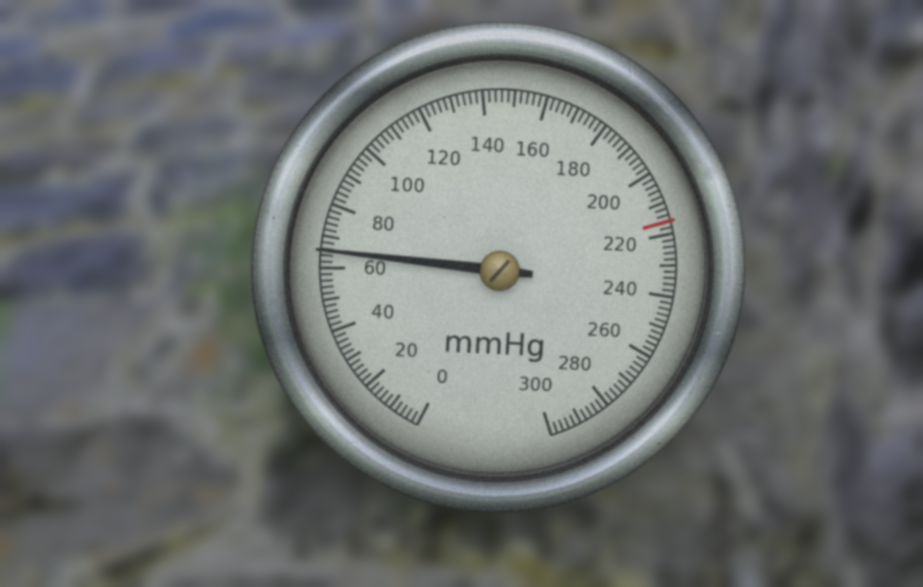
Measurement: 66 mmHg
